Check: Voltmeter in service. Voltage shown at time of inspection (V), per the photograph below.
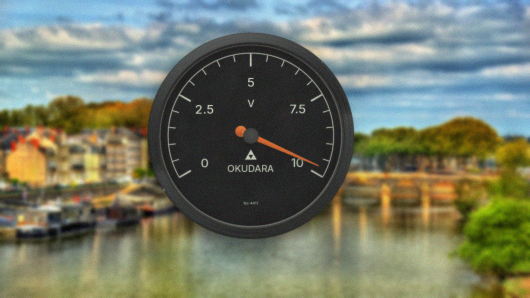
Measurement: 9.75 V
